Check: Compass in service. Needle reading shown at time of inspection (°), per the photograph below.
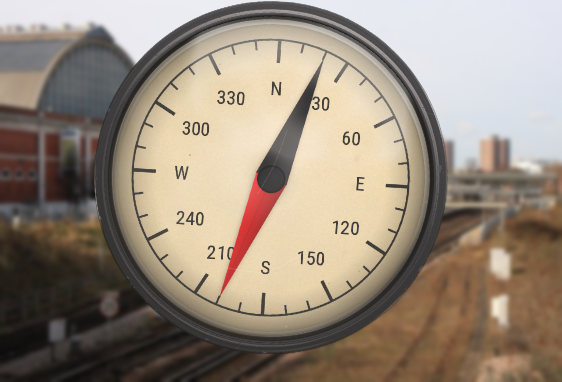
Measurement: 200 °
